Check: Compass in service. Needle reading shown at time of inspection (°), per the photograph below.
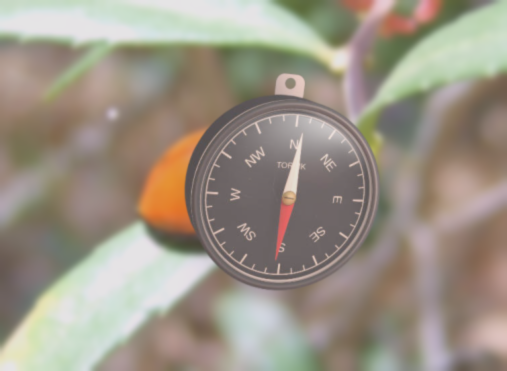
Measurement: 185 °
